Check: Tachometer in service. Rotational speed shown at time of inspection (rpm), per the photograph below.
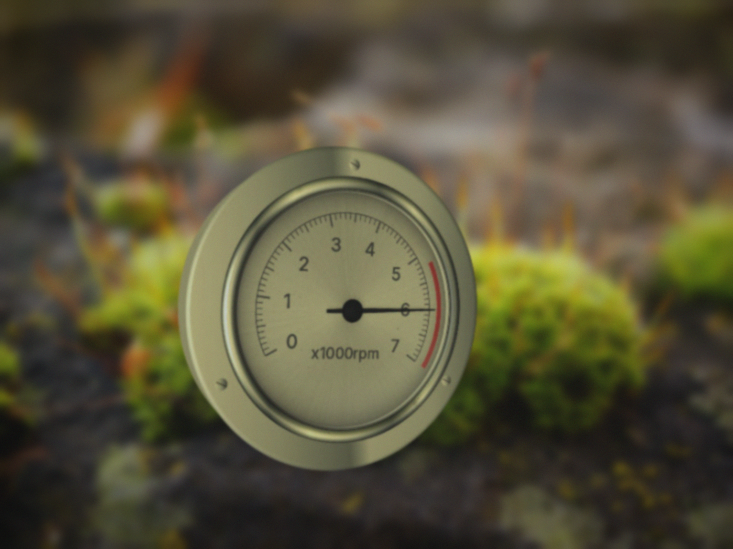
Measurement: 6000 rpm
